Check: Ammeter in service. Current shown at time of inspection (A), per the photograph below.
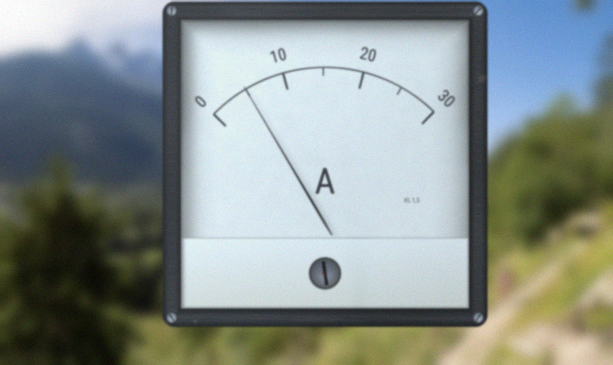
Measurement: 5 A
